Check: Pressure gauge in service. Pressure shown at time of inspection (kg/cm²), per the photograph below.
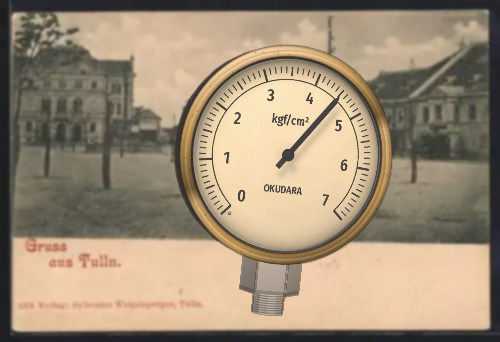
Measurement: 4.5 kg/cm²
